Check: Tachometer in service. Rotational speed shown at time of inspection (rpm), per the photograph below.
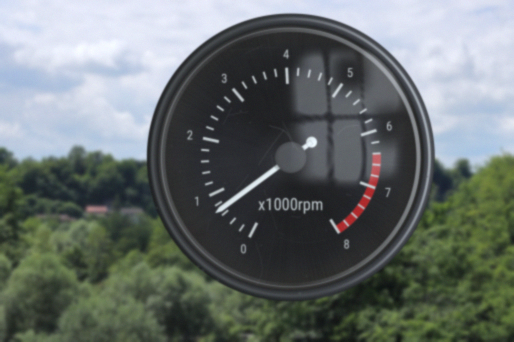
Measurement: 700 rpm
